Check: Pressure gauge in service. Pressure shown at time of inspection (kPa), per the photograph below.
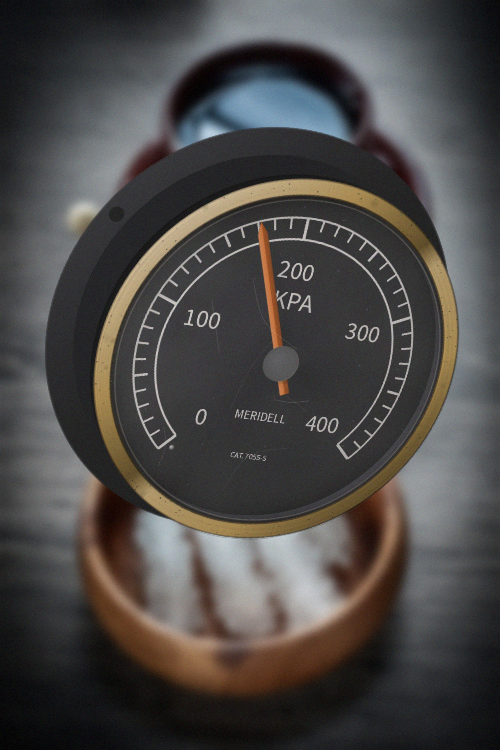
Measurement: 170 kPa
